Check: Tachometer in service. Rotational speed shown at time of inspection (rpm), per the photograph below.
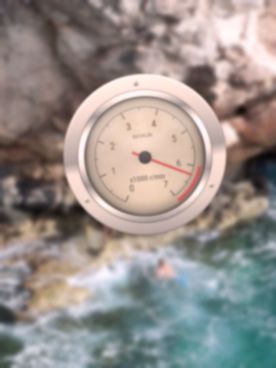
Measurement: 6250 rpm
